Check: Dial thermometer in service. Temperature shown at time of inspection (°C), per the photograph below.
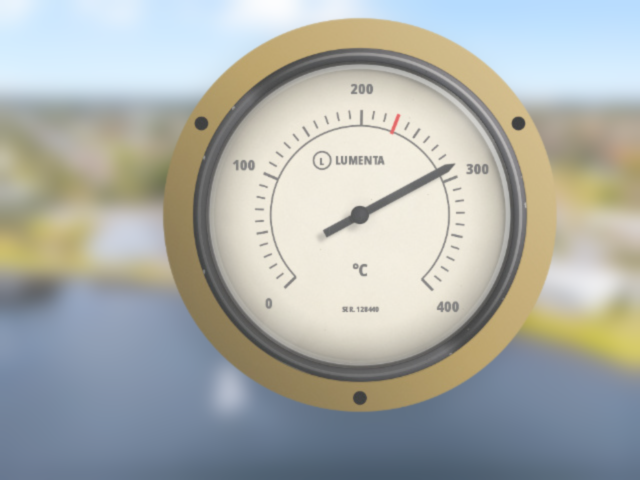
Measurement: 290 °C
